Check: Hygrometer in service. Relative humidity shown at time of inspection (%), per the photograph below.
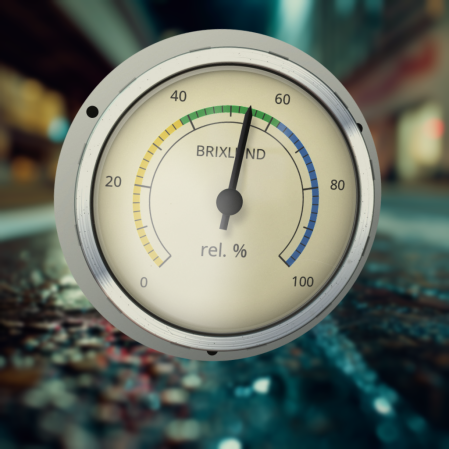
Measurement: 54 %
